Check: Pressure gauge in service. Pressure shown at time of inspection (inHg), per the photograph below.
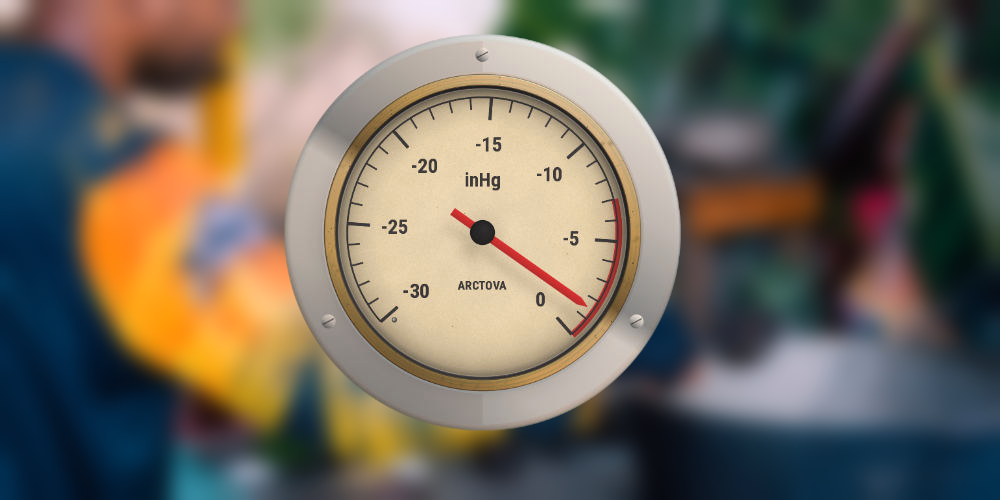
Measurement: -1.5 inHg
